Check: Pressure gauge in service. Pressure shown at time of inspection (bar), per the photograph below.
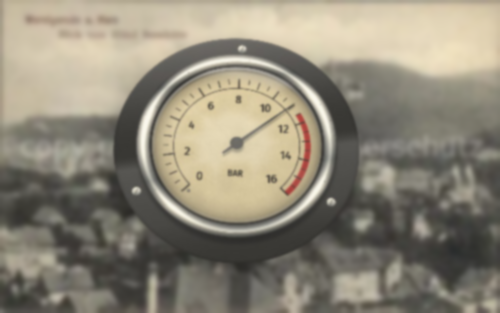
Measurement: 11 bar
